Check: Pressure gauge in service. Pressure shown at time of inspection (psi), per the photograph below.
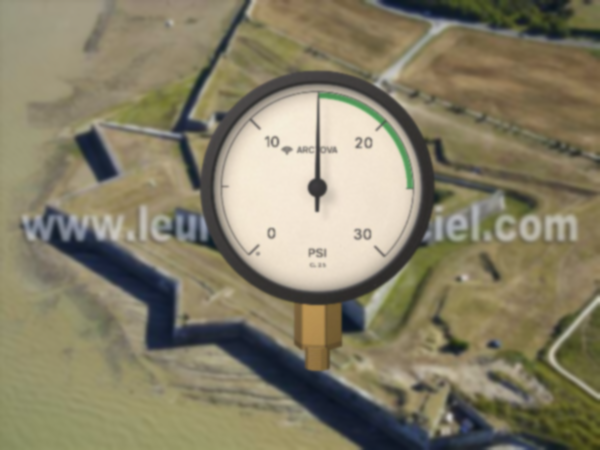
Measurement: 15 psi
